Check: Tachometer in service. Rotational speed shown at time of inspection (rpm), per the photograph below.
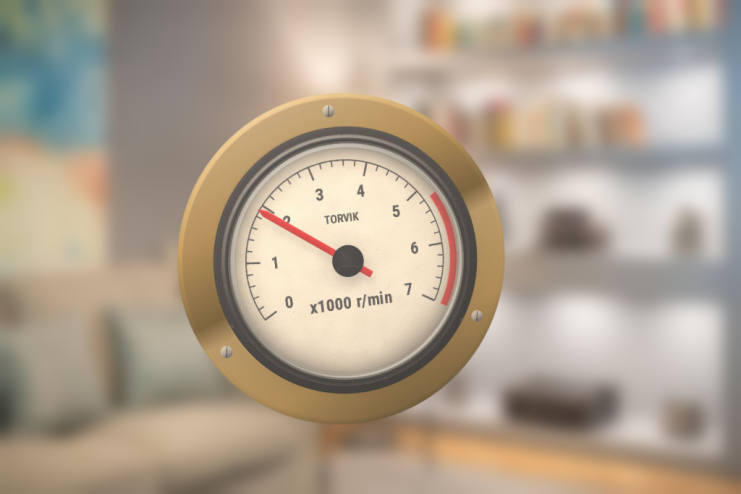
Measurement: 1900 rpm
